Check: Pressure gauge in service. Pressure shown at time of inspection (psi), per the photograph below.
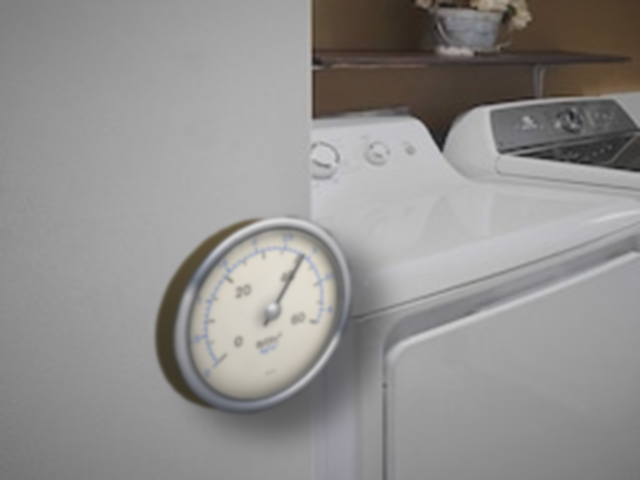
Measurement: 40 psi
